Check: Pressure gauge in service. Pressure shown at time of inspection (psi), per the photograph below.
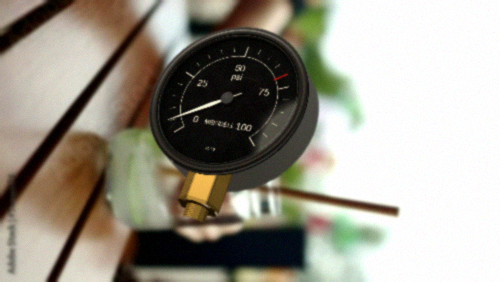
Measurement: 5 psi
